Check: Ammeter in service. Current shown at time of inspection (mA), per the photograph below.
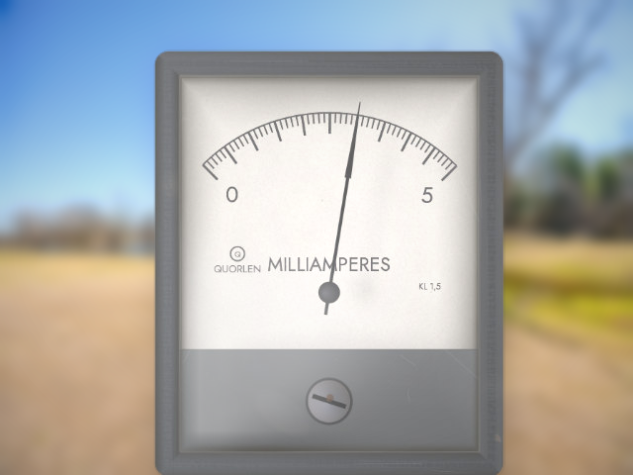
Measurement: 3 mA
